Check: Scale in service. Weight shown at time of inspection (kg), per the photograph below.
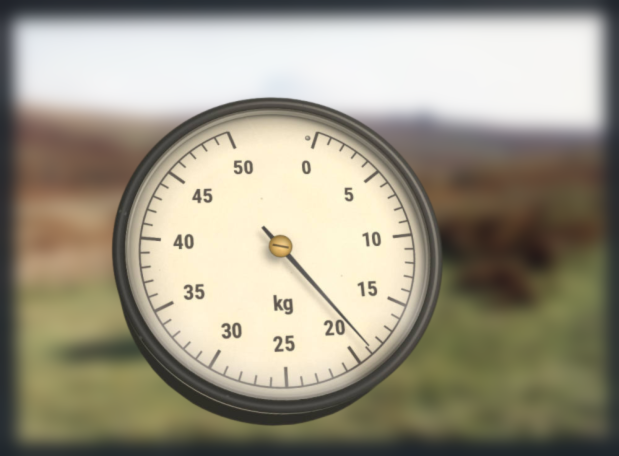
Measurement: 19 kg
